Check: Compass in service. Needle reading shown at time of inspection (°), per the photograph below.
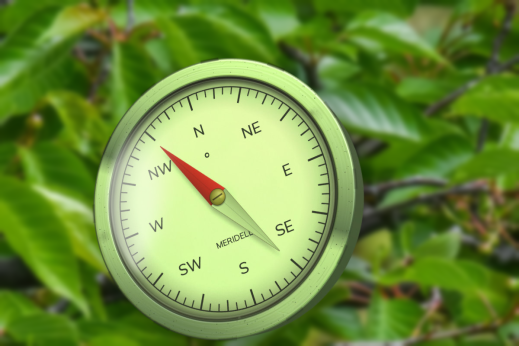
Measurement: 330 °
